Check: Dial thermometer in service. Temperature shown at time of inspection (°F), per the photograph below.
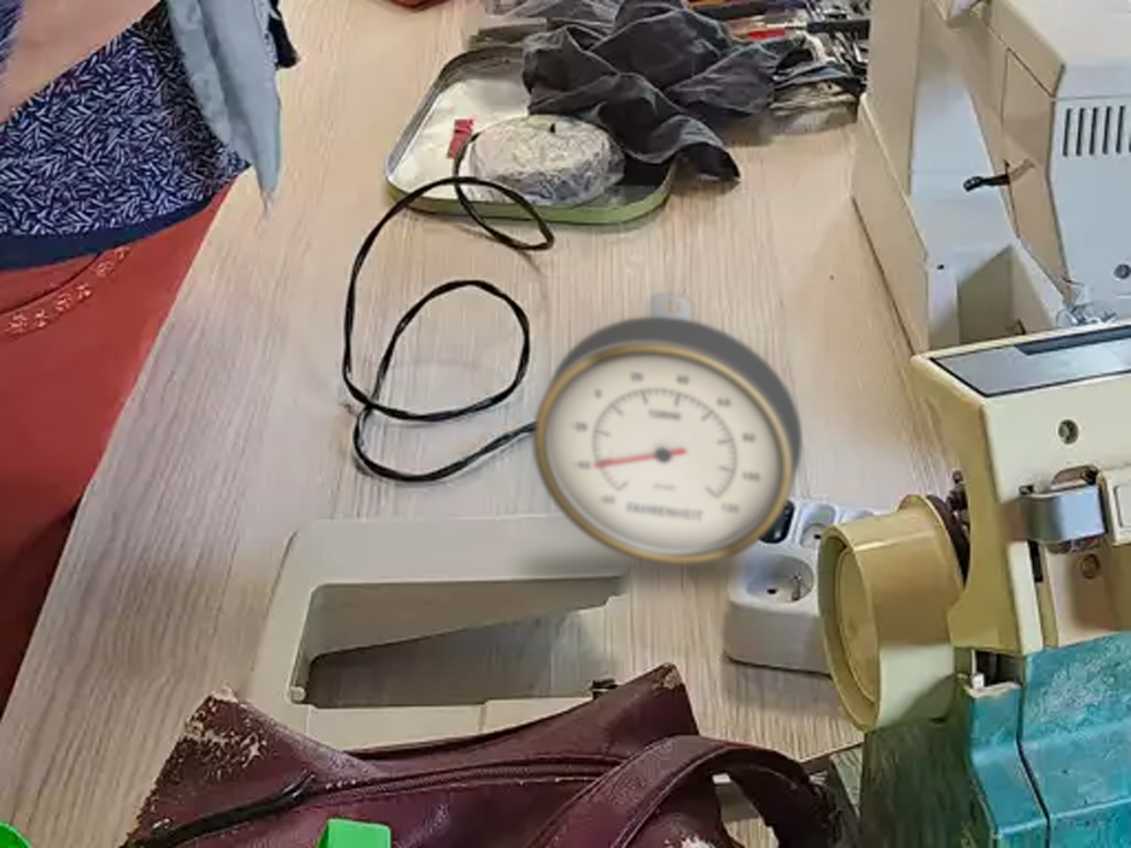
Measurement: -40 °F
